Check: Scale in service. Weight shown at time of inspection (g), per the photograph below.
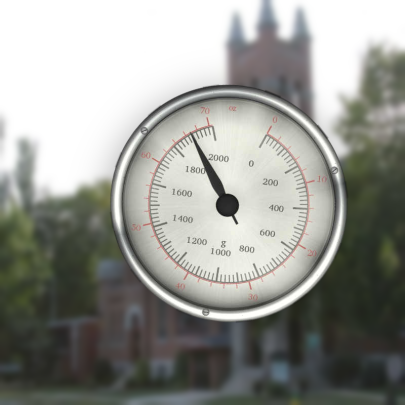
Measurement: 1900 g
